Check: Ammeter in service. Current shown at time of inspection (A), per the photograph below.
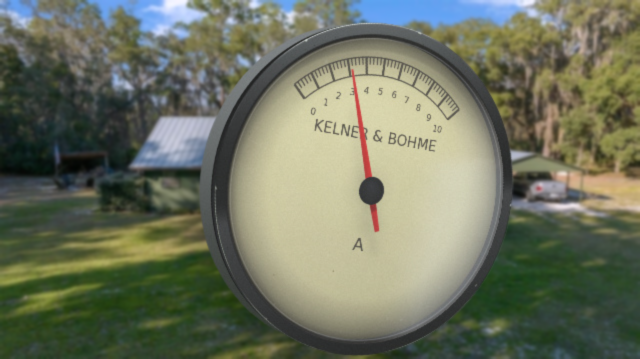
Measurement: 3 A
